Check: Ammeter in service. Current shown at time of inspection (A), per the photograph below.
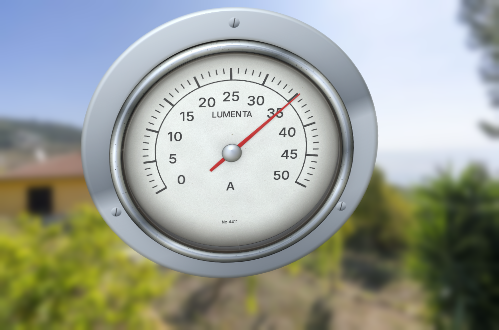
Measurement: 35 A
